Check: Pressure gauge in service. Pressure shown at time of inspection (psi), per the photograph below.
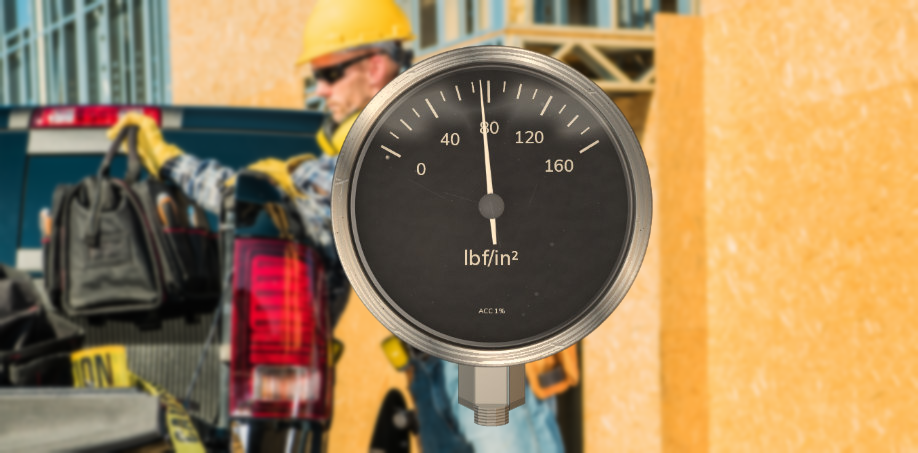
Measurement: 75 psi
